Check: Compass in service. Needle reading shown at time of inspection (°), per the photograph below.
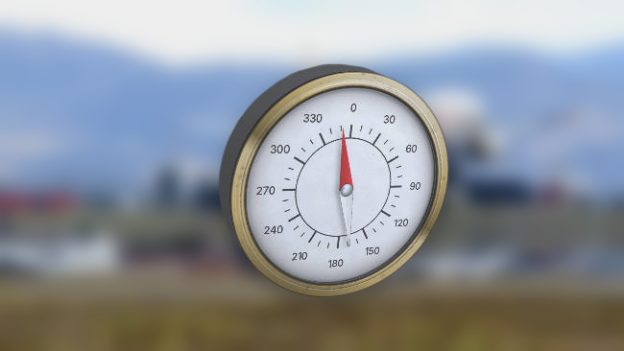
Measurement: 350 °
